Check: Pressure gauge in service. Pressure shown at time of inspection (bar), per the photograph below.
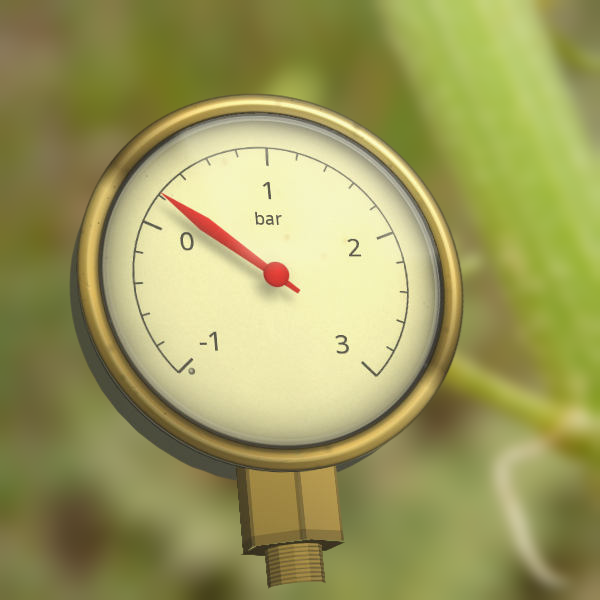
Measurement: 0.2 bar
